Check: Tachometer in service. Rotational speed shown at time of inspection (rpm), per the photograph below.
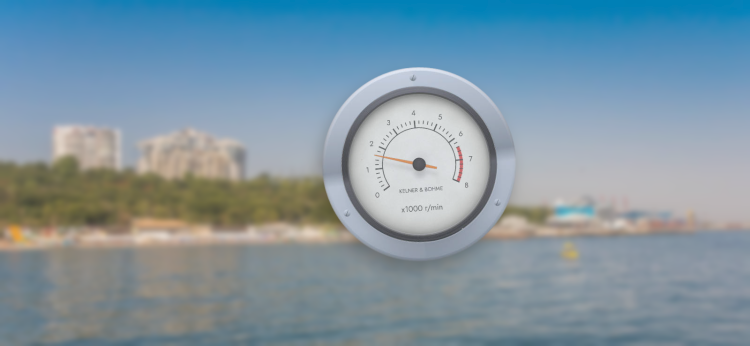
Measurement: 1600 rpm
